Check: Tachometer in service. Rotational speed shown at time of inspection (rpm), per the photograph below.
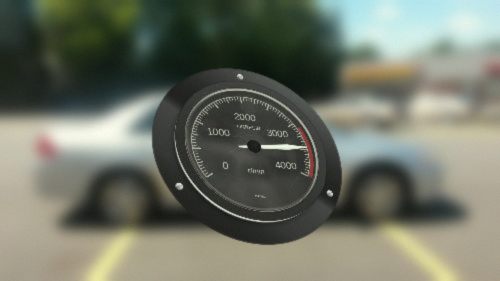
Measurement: 3500 rpm
